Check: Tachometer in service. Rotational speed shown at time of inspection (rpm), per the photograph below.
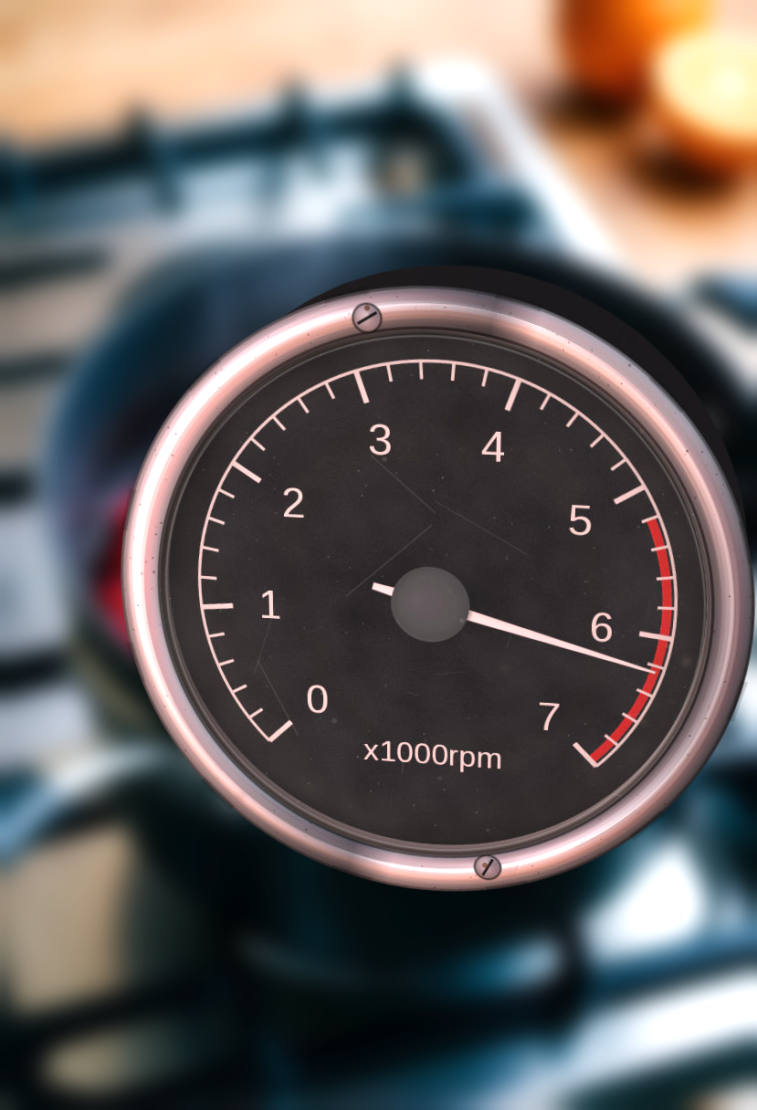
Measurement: 6200 rpm
